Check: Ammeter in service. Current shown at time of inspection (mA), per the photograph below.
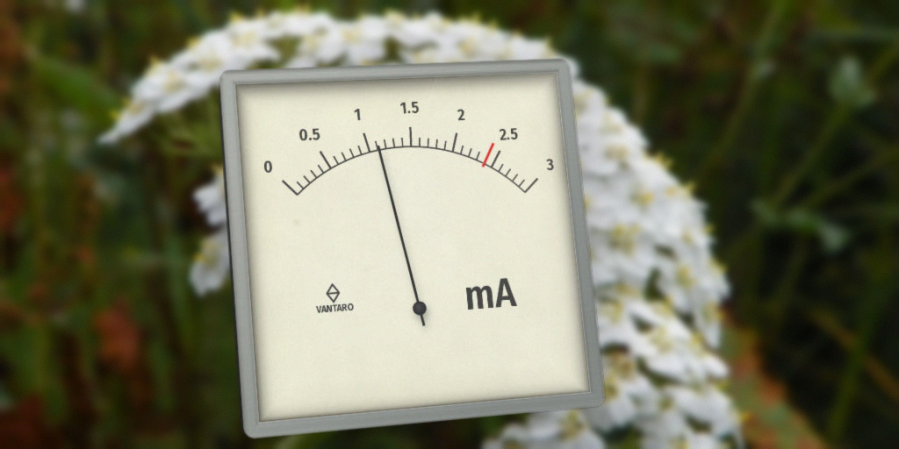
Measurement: 1.1 mA
